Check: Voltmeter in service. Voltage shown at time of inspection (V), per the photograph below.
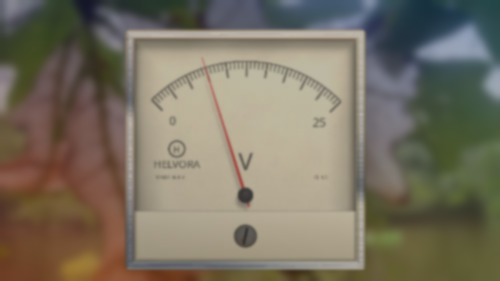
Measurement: 7.5 V
